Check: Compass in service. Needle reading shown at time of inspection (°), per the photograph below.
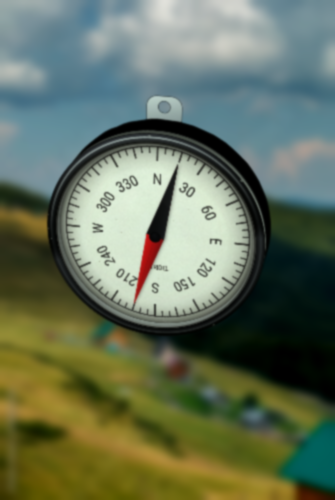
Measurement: 195 °
